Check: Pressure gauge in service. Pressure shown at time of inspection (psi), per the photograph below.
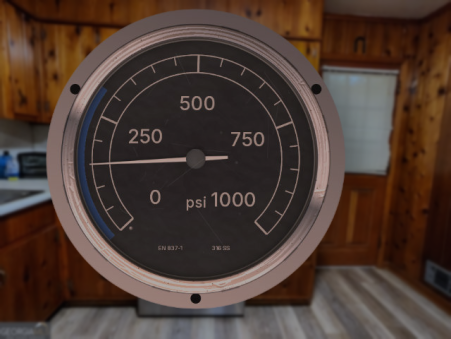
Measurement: 150 psi
